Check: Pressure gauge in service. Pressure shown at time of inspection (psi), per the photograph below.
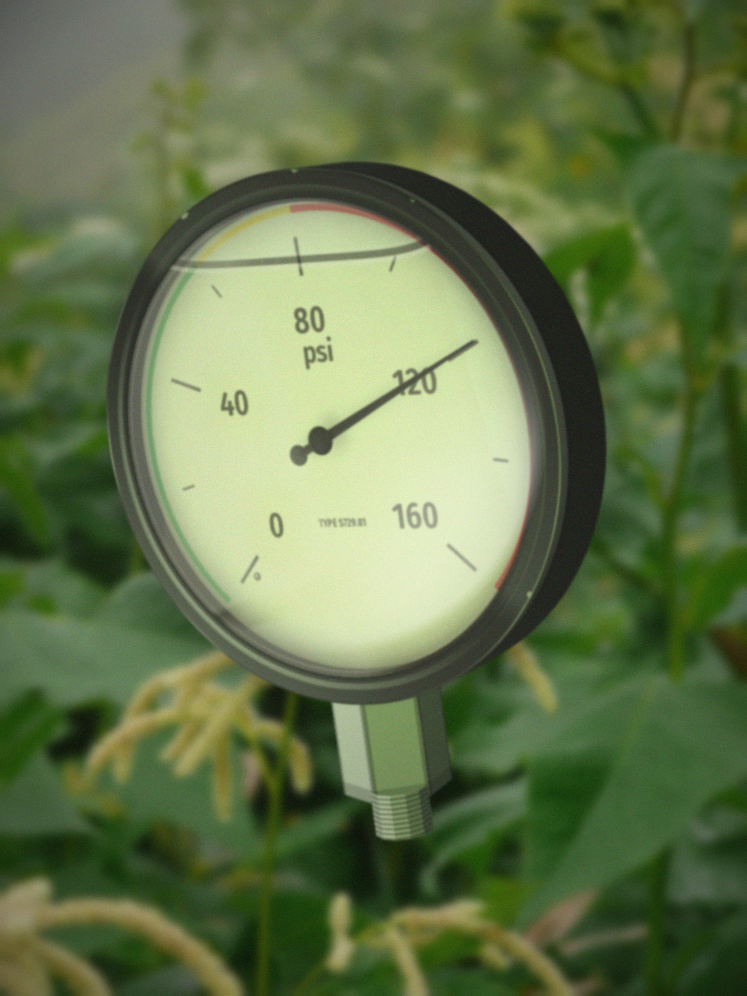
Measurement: 120 psi
